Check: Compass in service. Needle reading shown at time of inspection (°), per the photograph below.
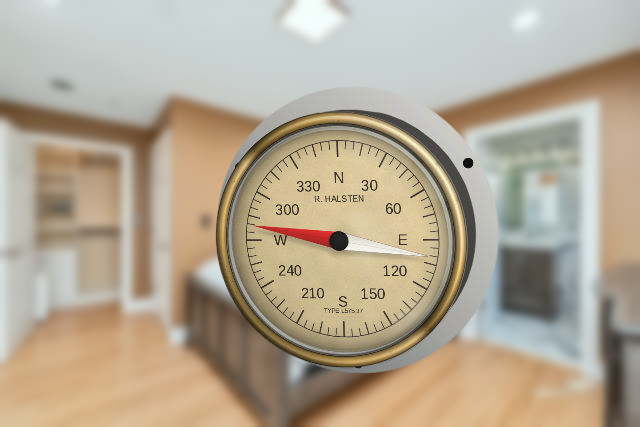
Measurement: 280 °
